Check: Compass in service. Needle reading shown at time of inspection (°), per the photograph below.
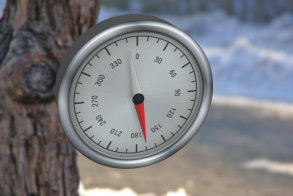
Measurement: 170 °
